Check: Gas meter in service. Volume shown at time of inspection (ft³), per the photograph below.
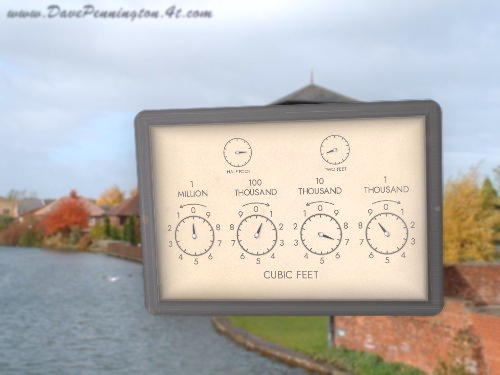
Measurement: 6900 ft³
